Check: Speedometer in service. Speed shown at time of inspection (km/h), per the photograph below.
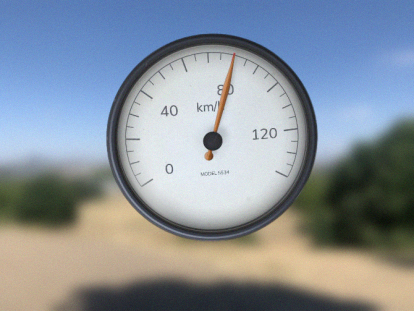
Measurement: 80 km/h
